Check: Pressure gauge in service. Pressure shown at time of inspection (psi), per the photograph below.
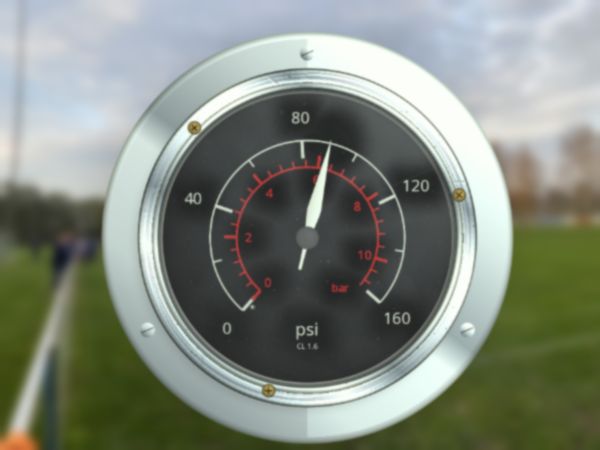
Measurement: 90 psi
